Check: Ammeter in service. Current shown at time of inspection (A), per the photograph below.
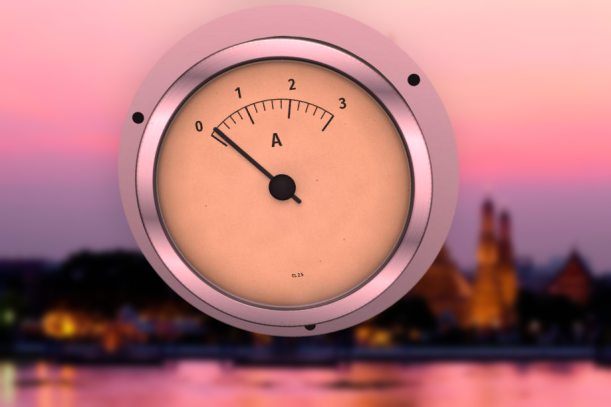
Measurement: 0.2 A
